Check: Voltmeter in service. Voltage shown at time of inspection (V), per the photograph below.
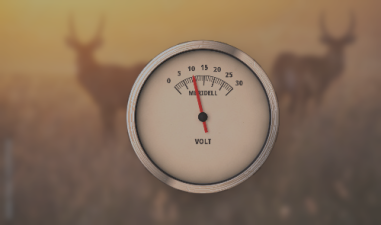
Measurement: 10 V
